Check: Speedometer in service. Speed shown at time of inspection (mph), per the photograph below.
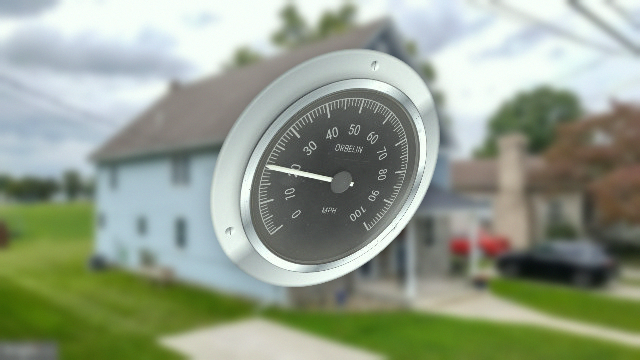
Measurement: 20 mph
